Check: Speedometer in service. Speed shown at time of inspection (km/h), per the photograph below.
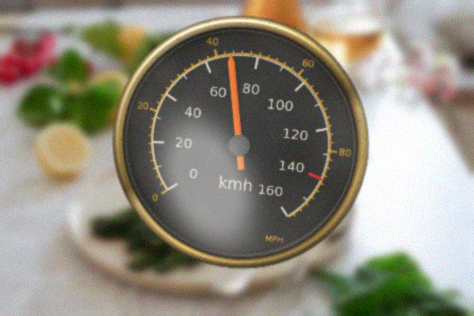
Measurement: 70 km/h
